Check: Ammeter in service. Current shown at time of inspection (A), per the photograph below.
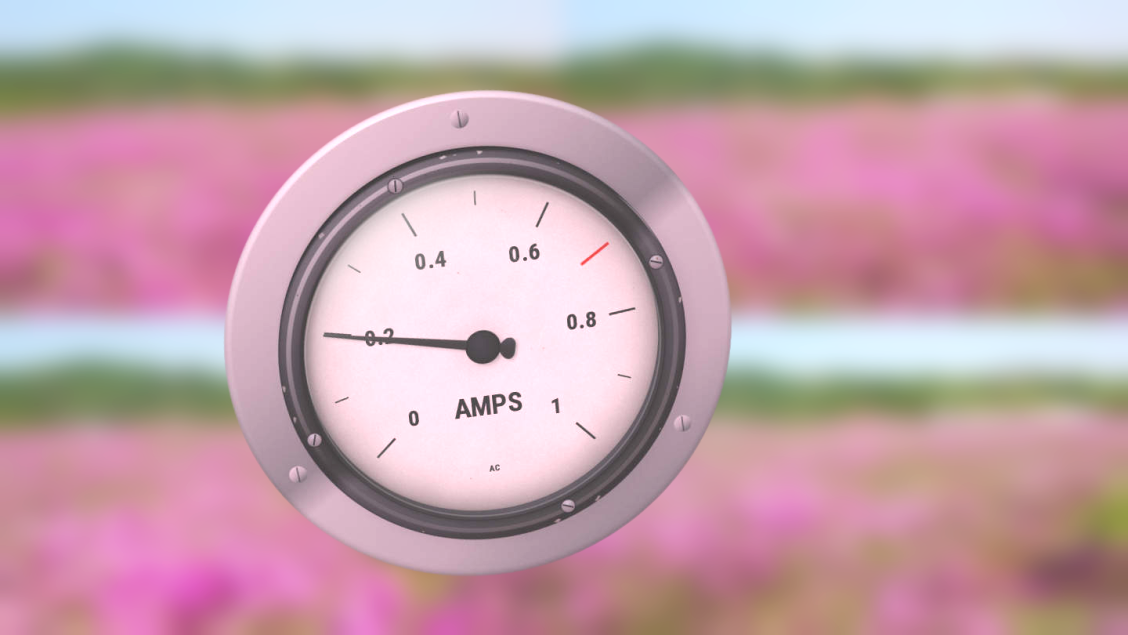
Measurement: 0.2 A
